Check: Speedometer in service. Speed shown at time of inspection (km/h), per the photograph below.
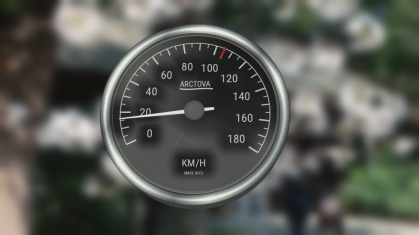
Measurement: 15 km/h
